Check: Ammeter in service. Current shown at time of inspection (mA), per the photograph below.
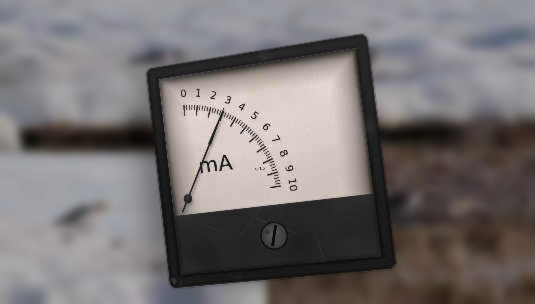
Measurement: 3 mA
